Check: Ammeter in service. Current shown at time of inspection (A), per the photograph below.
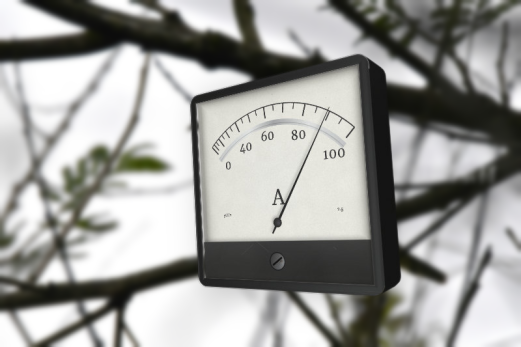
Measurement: 90 A
